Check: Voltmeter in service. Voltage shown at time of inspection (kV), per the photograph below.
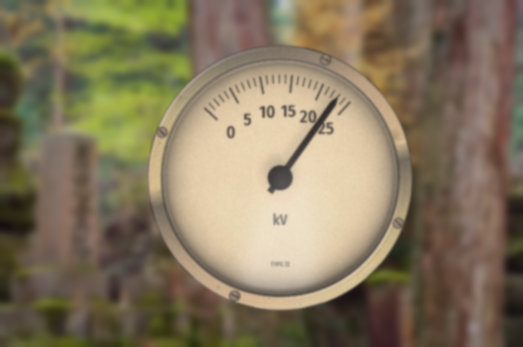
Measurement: 23 kV
